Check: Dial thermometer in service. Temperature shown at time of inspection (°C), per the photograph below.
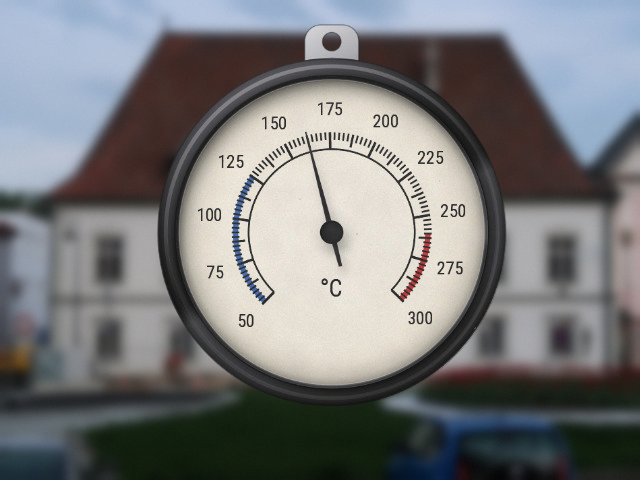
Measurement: 162.5 °C
